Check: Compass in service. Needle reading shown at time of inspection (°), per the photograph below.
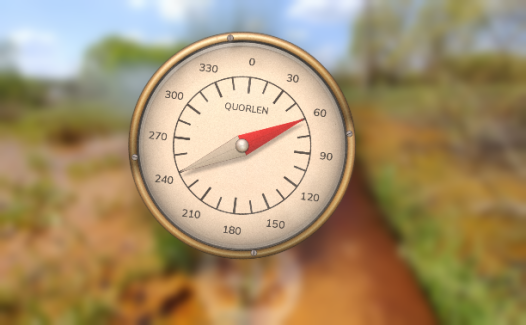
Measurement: 60 °
